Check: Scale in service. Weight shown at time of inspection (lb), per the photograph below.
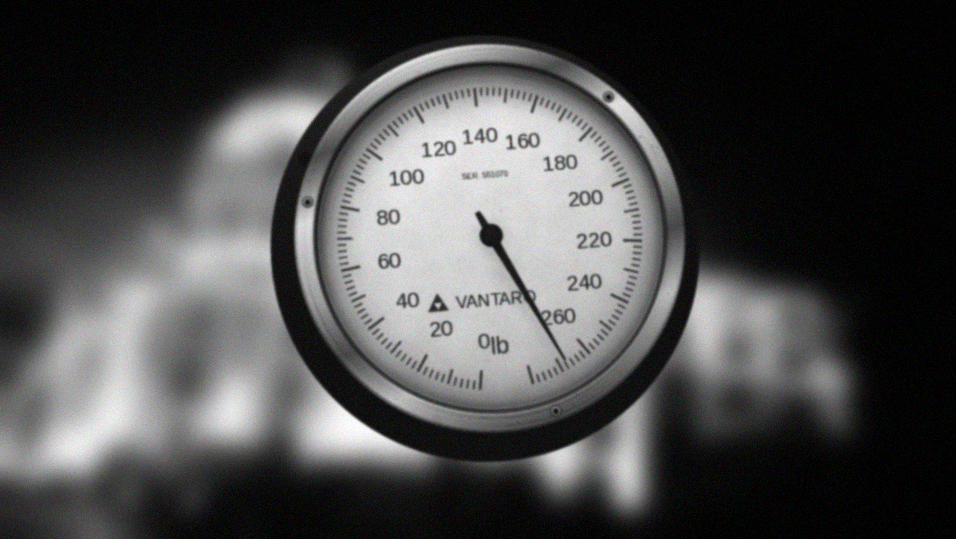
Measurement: 268 lb
